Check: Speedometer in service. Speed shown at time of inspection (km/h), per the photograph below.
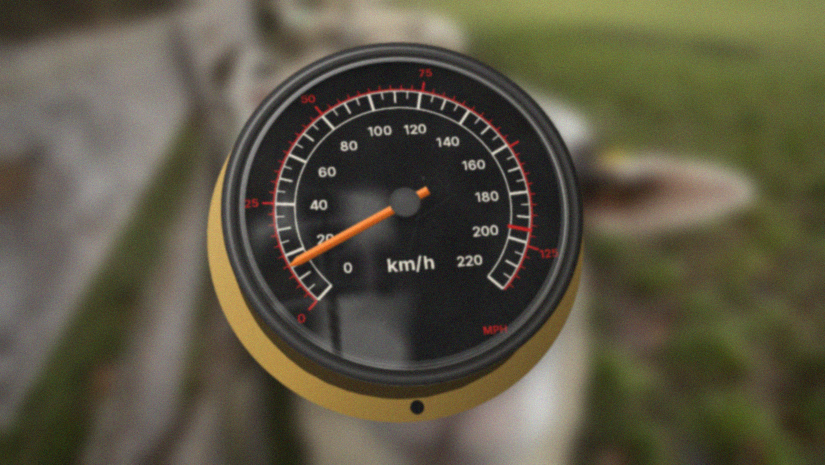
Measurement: 15 km/h
